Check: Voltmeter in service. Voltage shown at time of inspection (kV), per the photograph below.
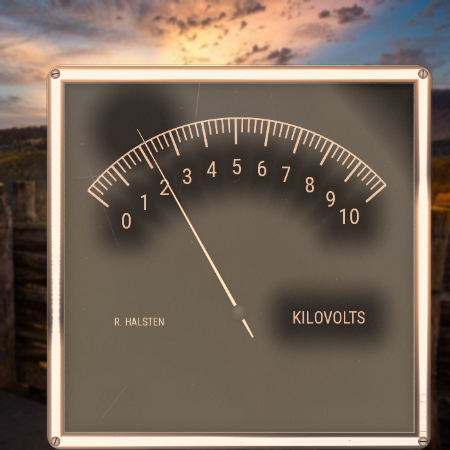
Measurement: 2.2 kV
